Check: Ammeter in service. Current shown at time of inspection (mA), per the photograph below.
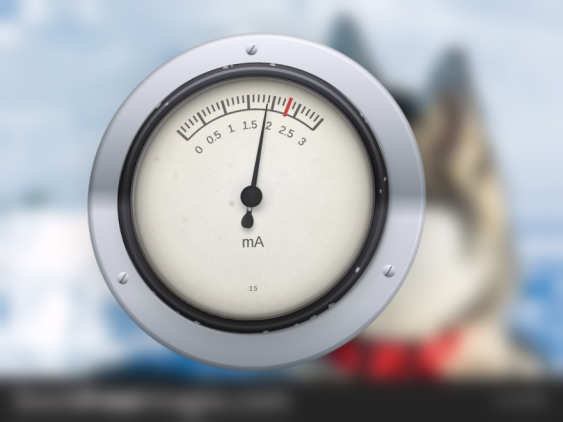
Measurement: 1.9 mA
